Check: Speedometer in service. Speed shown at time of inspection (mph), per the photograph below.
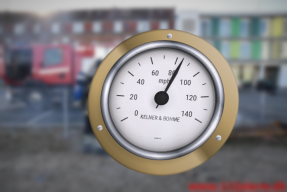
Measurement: 85 mph
